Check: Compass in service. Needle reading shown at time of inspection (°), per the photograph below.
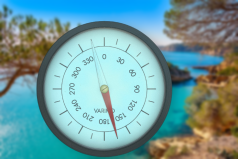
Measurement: 165 °
